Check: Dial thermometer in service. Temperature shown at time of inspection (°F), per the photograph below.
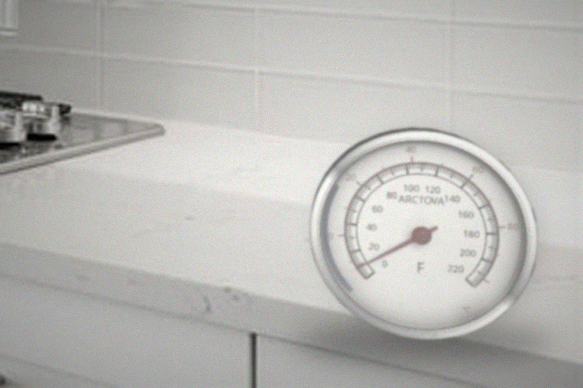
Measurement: 10 °F
